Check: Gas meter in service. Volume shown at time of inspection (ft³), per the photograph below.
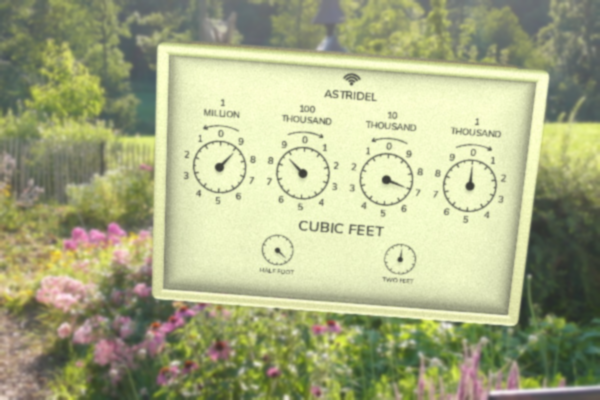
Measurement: 887000 ft³
